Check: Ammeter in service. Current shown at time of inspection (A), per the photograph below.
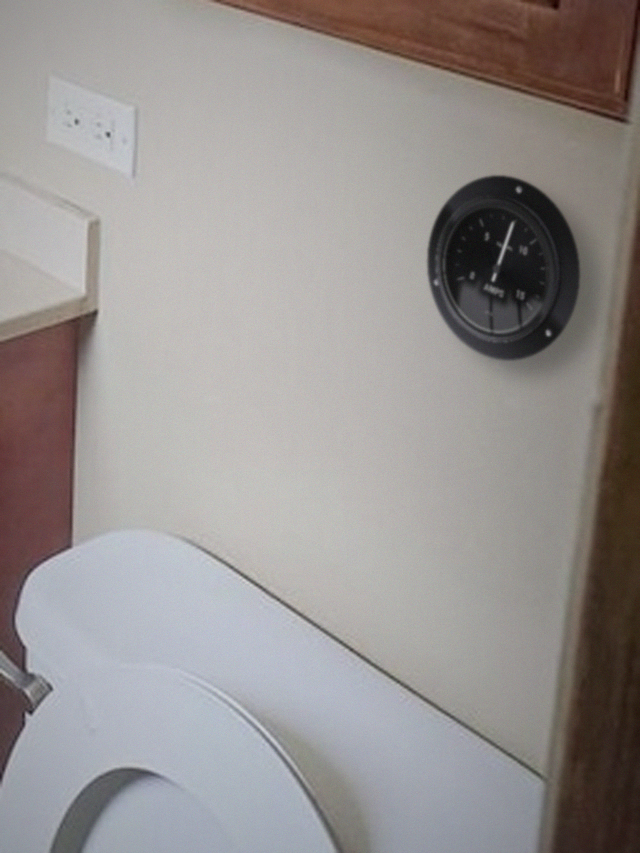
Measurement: 8 A
